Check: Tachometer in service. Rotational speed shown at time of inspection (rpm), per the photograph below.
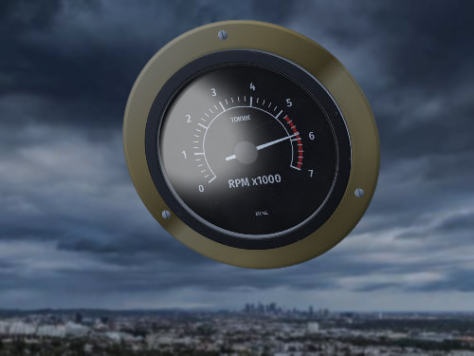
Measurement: 5800 rpm
